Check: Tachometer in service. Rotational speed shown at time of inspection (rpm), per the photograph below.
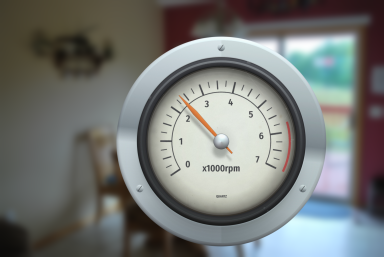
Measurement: 2375 rpm
